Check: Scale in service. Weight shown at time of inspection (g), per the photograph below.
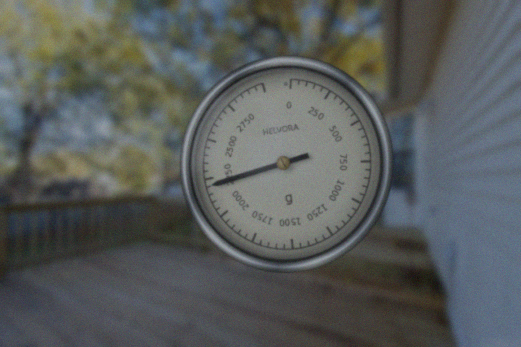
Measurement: 2200 g
